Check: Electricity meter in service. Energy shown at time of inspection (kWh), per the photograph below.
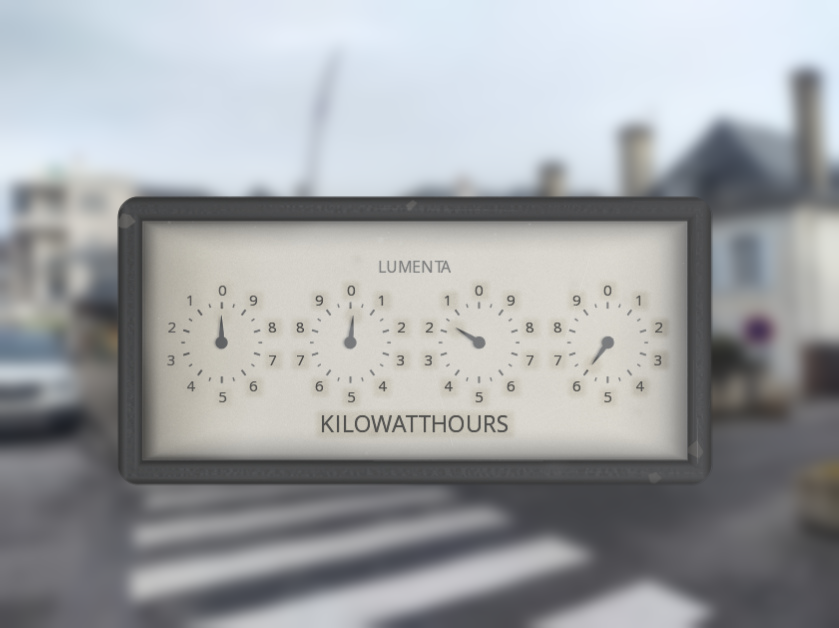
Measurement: 16 kWh
